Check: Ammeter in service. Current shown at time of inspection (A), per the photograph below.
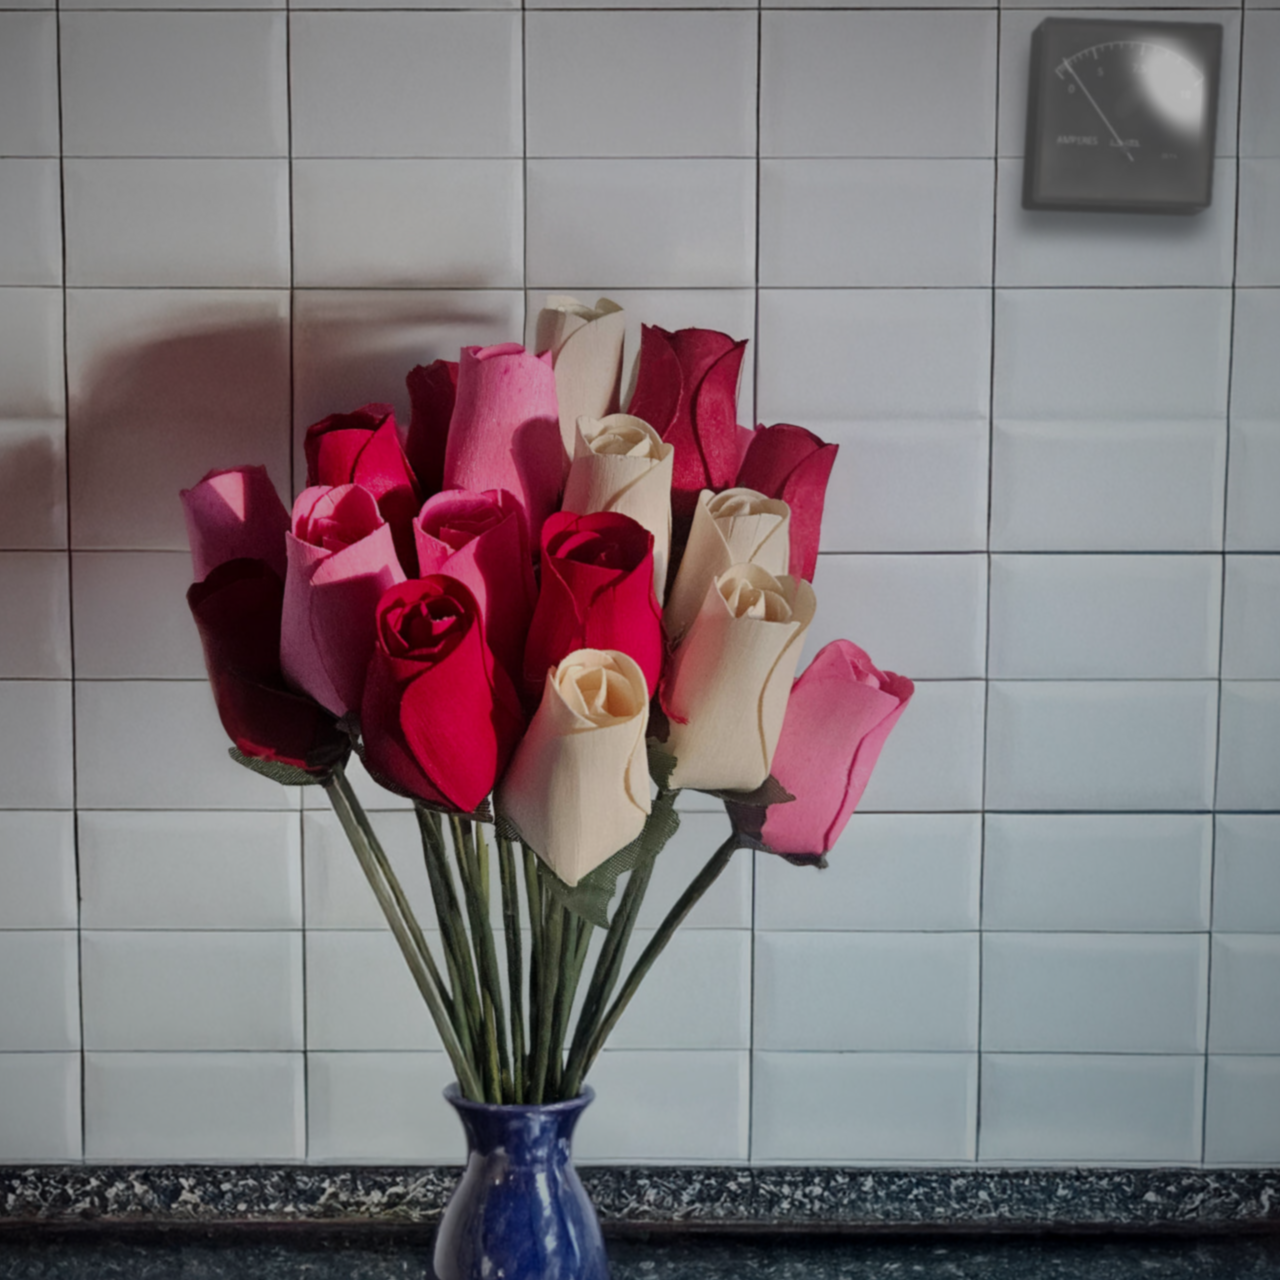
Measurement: 2.5 A
